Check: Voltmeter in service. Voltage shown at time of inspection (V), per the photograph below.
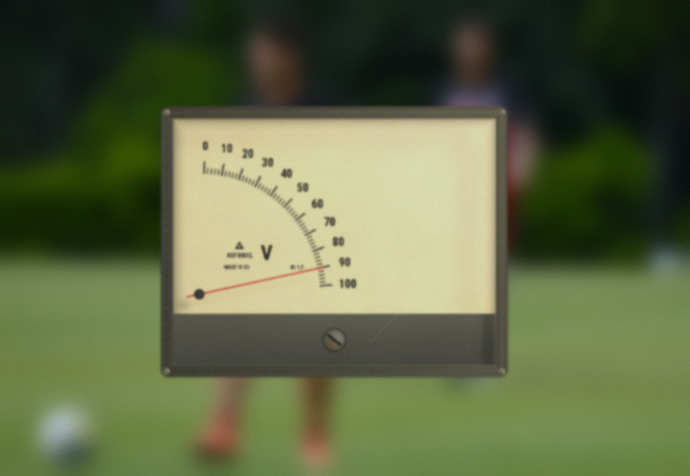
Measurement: 90 V
